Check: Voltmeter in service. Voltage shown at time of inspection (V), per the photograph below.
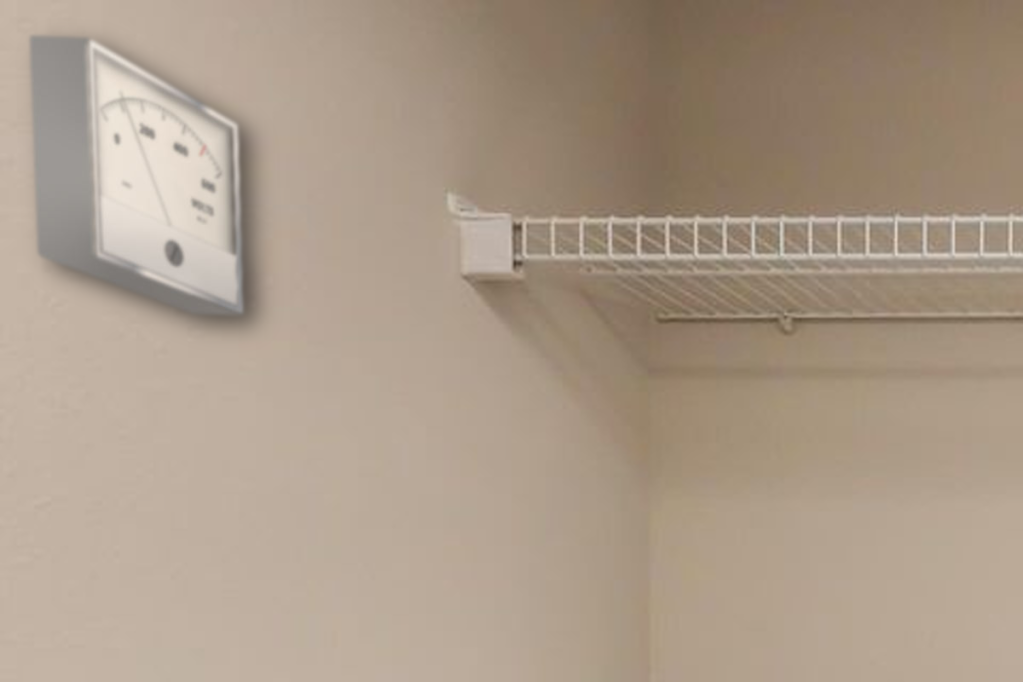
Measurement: 100 V
